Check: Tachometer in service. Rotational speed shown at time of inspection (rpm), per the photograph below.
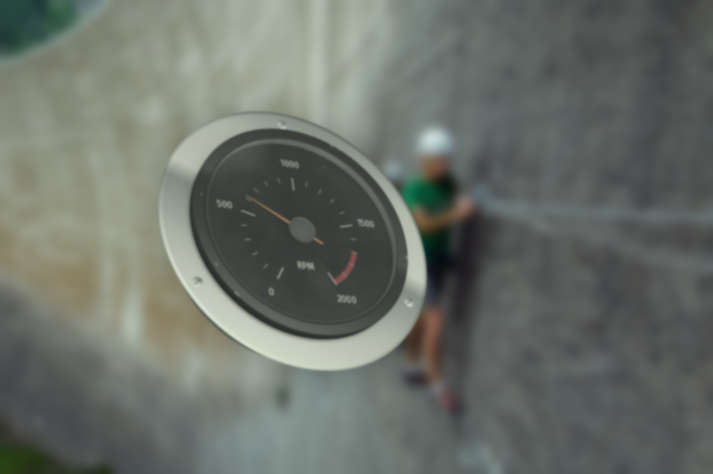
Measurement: 600 rpm
